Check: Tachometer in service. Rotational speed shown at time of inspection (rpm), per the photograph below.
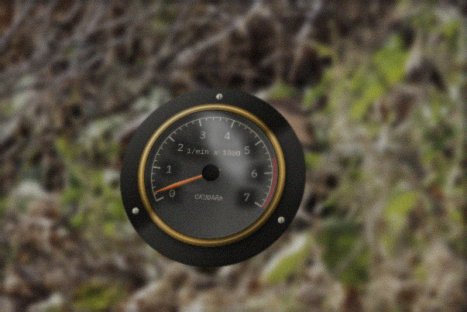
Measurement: 200 rpm
